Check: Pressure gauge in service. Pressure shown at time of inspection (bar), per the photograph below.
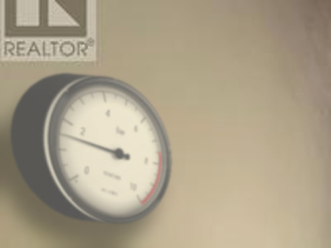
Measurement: 1.5 bar
